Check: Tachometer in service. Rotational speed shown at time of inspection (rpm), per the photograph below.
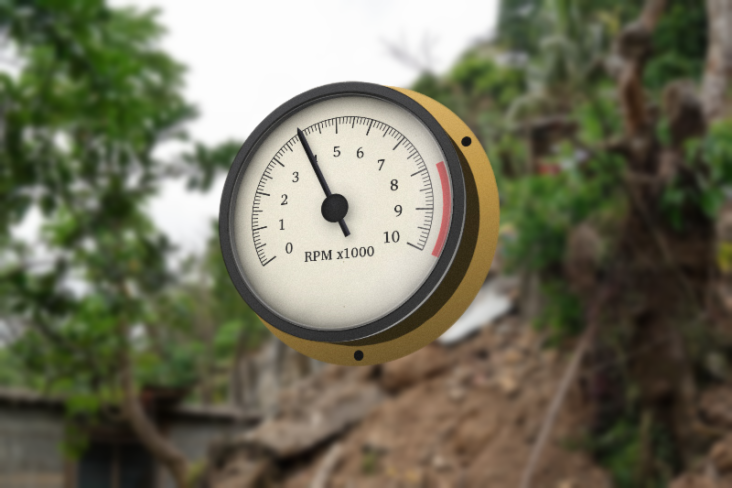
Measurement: 4000 rpm
